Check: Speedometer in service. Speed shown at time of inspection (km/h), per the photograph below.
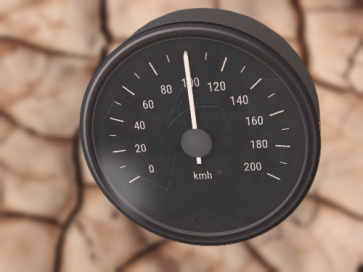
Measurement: 100 km/h
